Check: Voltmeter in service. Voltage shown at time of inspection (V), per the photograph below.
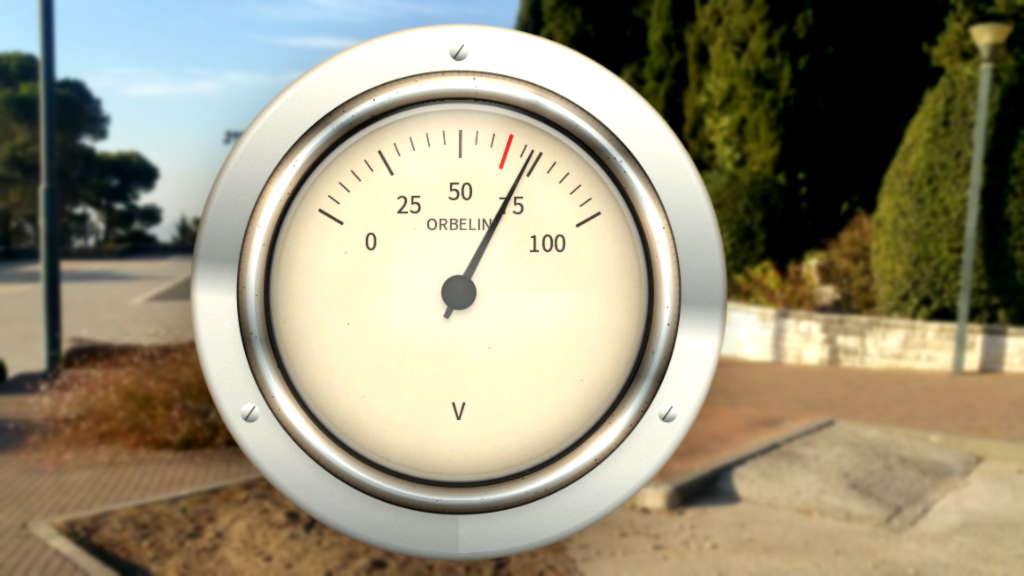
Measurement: 72.5 V
